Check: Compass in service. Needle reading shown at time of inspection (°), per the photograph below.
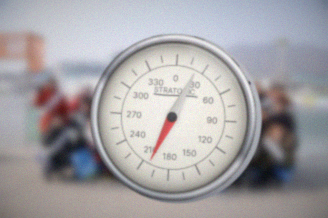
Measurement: 202.5 °
